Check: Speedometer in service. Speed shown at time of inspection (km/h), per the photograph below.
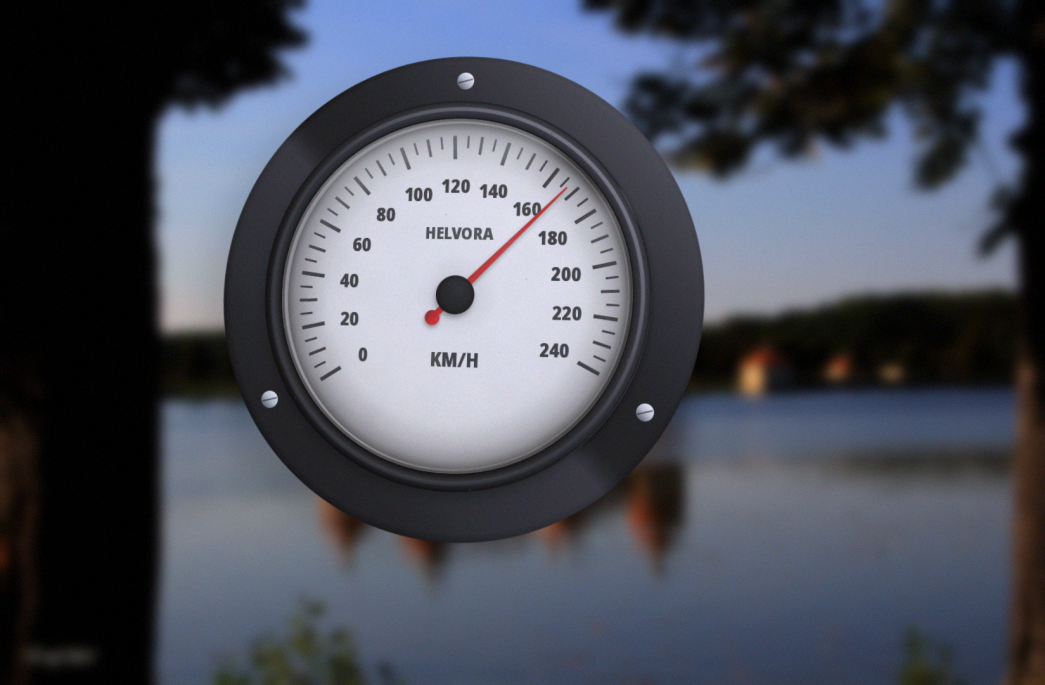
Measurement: 167.5 km/h
